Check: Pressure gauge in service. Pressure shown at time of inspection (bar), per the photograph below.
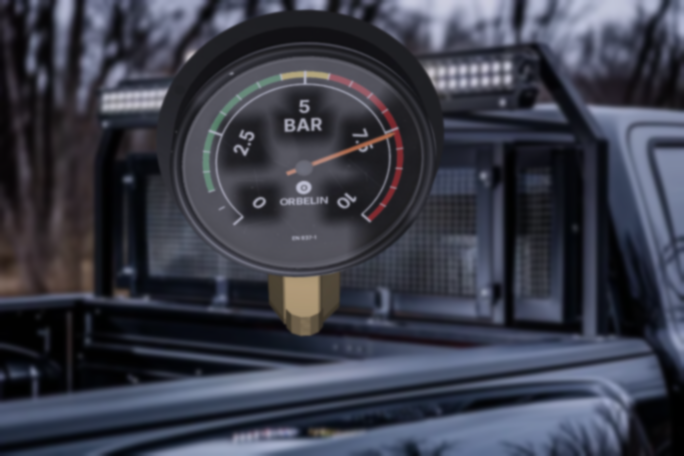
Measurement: 7.5 bar
